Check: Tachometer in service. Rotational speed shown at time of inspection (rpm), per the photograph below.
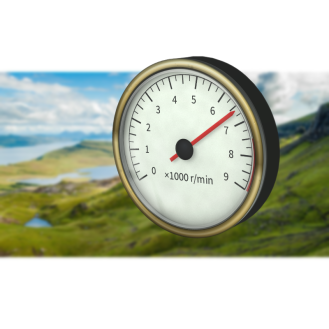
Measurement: 6625 rpm
